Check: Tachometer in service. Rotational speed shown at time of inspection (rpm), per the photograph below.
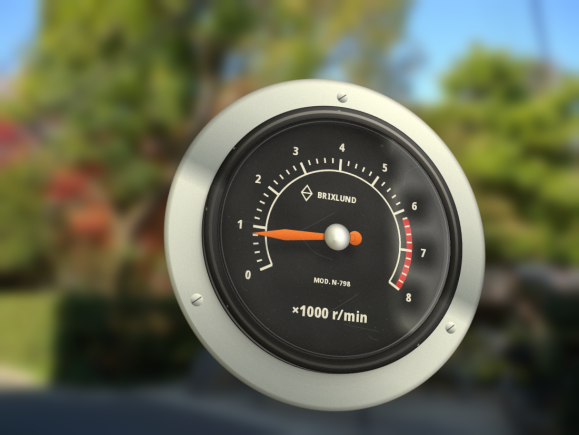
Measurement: 800 rpm
